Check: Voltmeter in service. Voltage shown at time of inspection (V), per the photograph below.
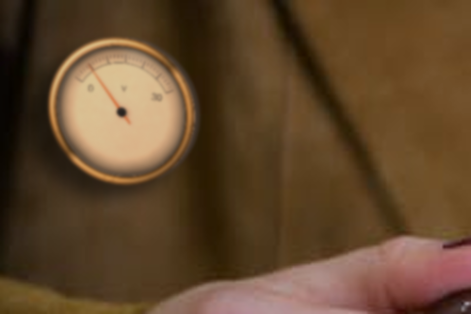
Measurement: 5 V
